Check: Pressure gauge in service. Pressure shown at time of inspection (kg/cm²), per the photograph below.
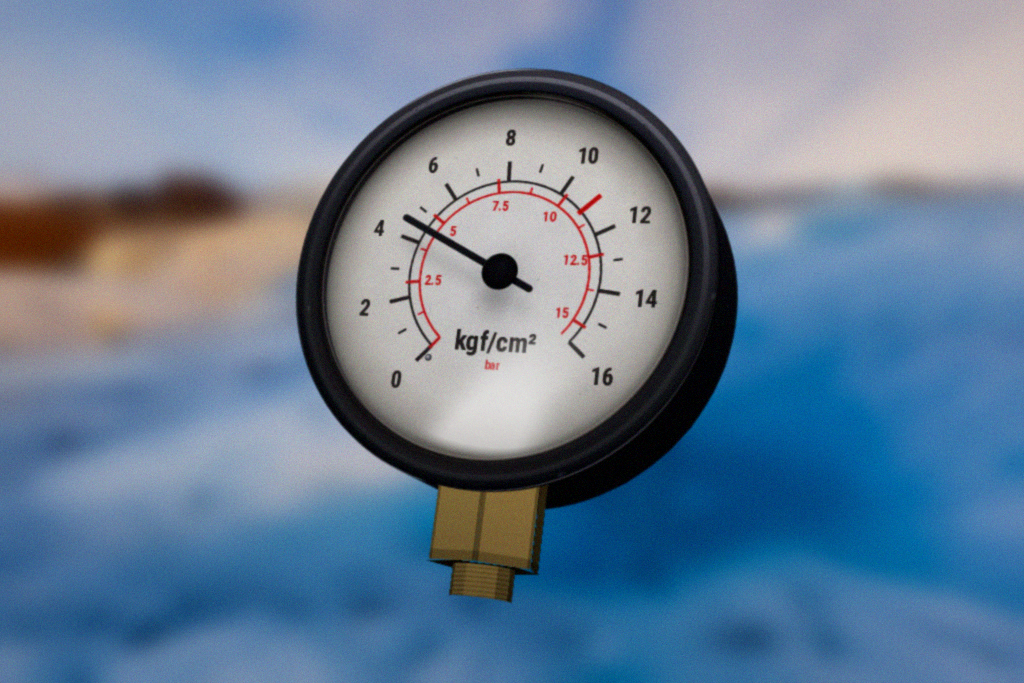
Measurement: 4.5 kg/cm²
